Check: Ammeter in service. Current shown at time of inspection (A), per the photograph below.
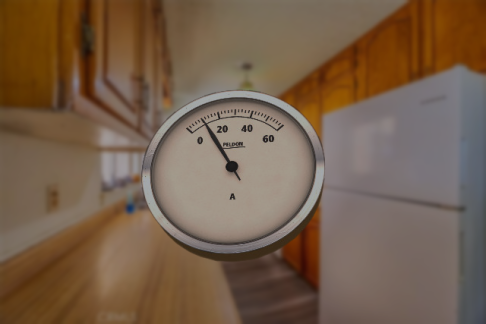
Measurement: 10 A
